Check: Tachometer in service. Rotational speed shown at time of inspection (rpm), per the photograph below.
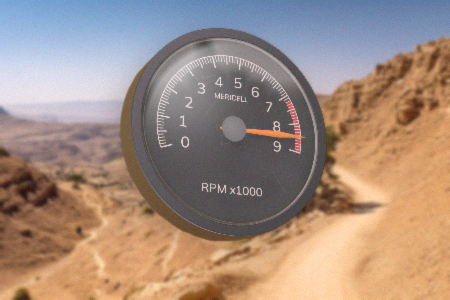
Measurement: 8500 rpm
